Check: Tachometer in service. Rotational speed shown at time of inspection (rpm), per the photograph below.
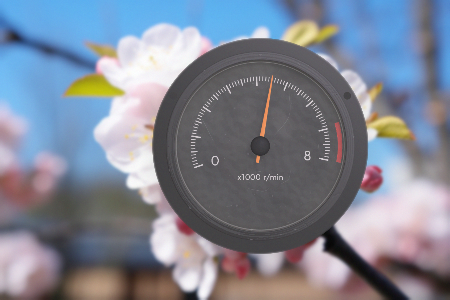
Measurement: 4500 rpm
